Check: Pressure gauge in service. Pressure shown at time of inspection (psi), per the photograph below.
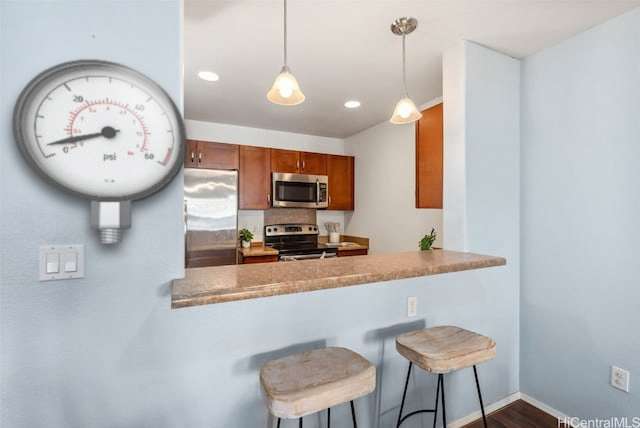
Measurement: 2.5 psi
